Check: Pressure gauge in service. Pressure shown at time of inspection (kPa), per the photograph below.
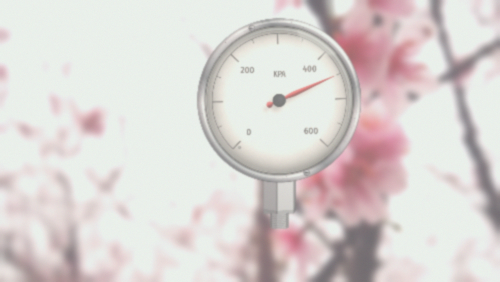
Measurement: 450 kPa
